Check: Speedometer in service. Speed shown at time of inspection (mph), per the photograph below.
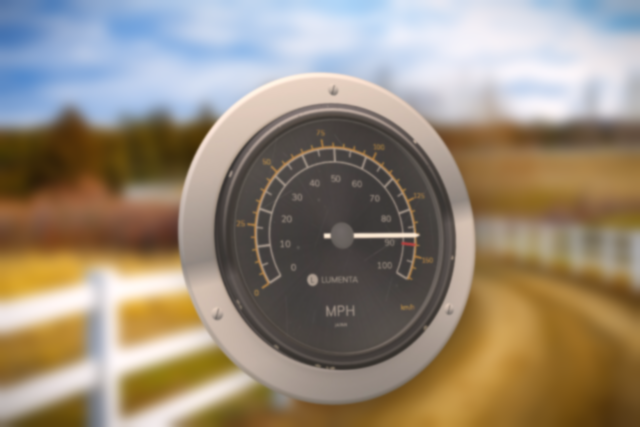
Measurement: 87.5 mph
